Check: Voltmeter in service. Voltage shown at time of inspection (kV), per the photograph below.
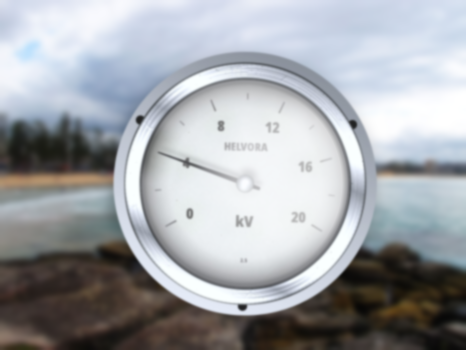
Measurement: 4 kV
